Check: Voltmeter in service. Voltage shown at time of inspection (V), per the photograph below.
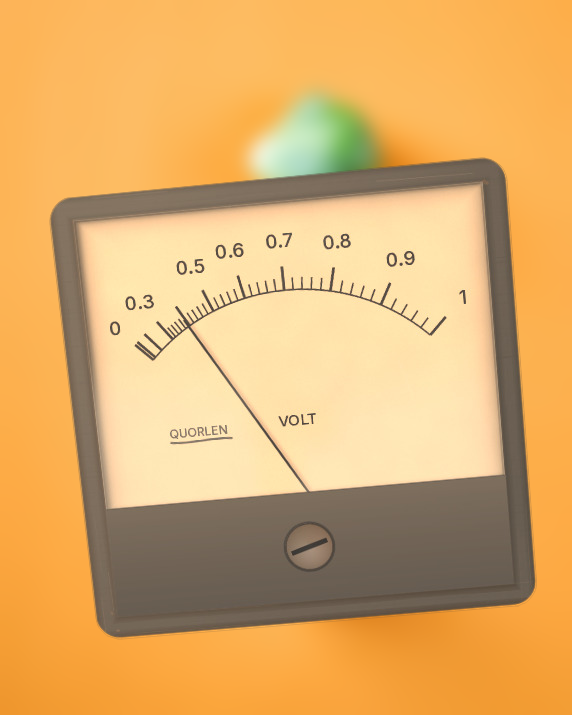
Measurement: 0.4 V
